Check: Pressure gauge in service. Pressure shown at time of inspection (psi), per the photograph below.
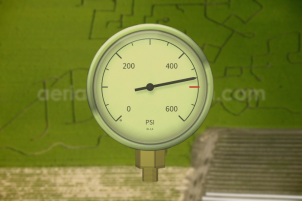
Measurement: 475 psi
